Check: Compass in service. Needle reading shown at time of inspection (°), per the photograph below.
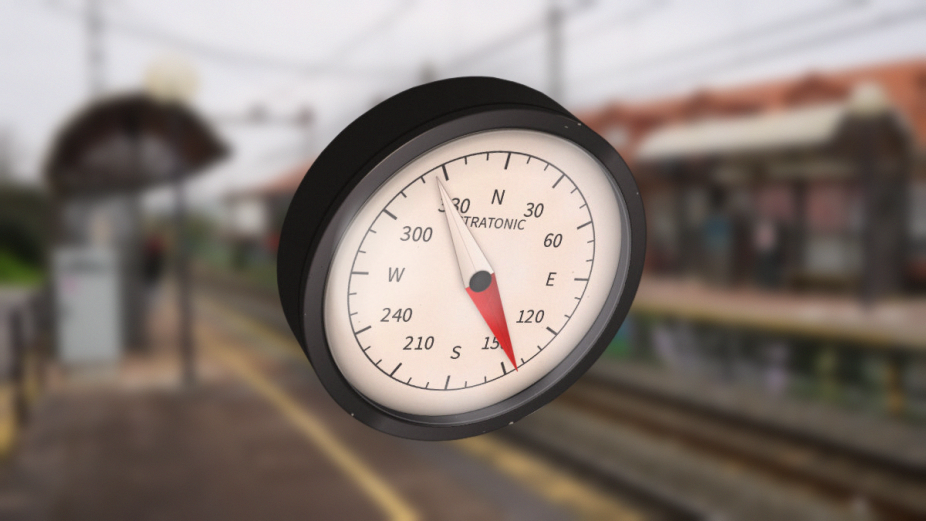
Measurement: 145 °
